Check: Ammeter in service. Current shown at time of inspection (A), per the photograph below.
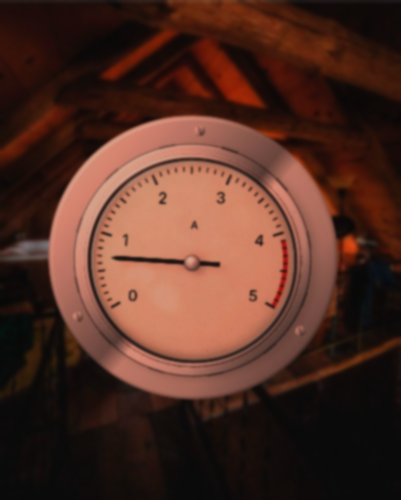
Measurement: 0.7 A
